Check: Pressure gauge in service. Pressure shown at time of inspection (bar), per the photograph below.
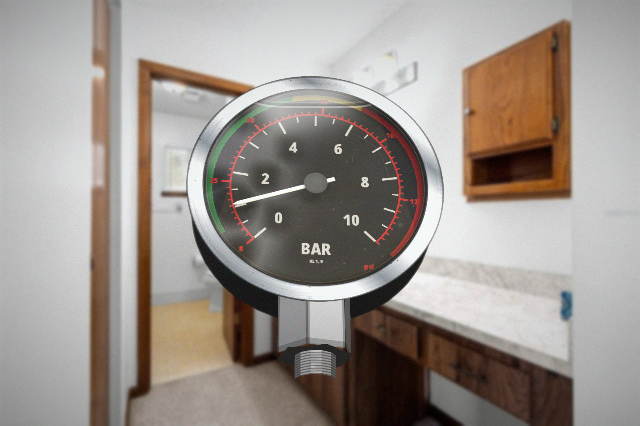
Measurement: 1 bar
